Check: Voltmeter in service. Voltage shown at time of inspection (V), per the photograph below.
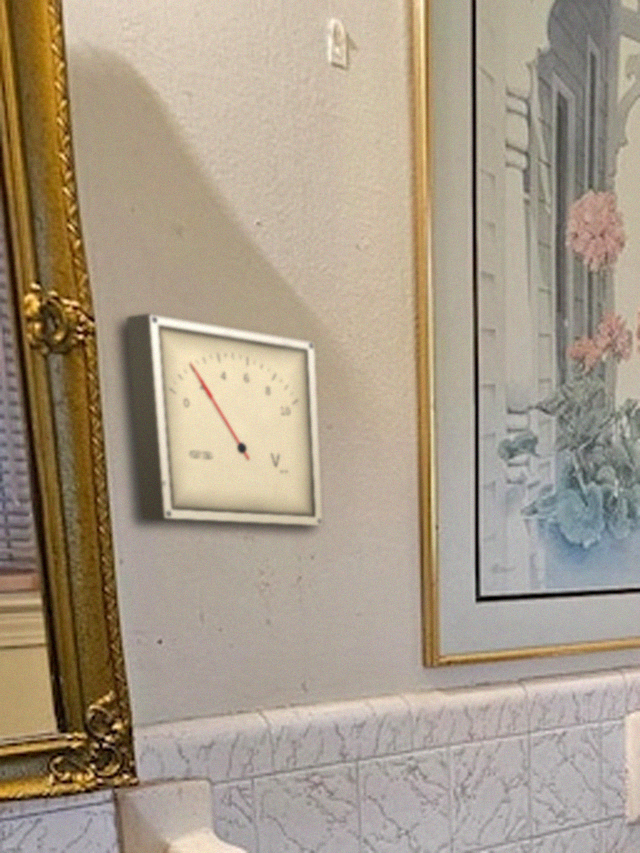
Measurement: 2 V
